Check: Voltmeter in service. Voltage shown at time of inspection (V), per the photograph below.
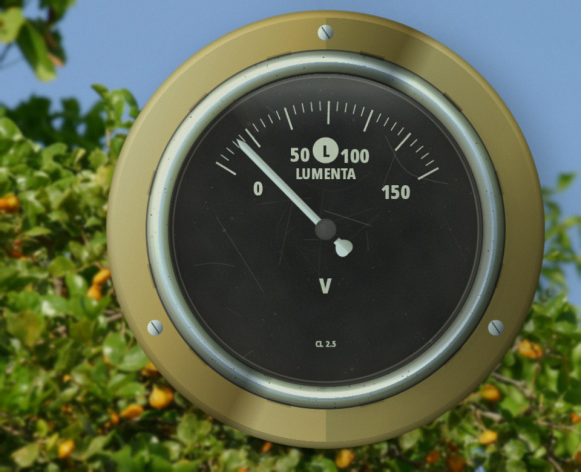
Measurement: 17.5 V
